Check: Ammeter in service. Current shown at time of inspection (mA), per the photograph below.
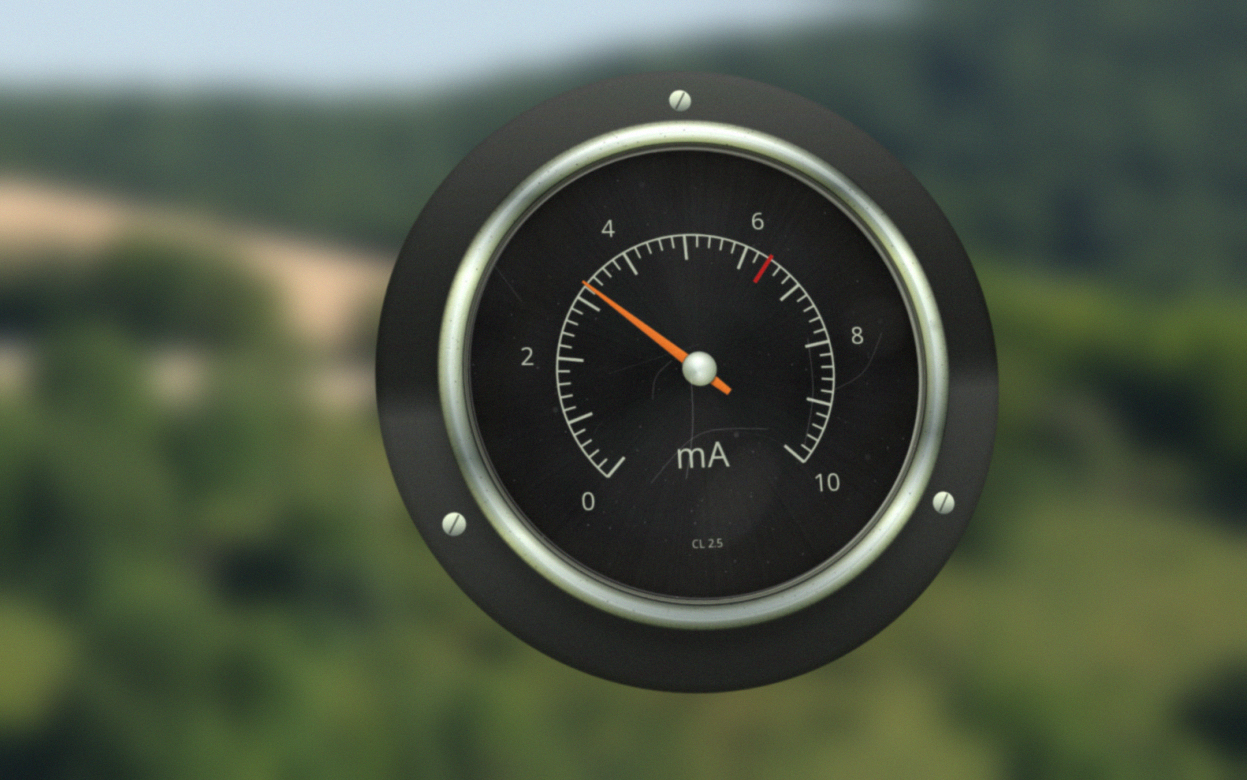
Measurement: 3.2 mA
